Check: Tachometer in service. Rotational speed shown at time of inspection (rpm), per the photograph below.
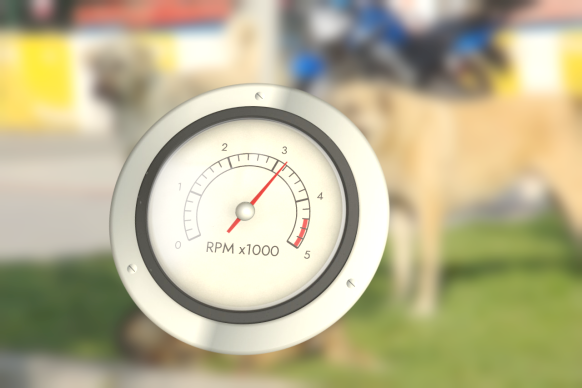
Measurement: 3200 rpm
